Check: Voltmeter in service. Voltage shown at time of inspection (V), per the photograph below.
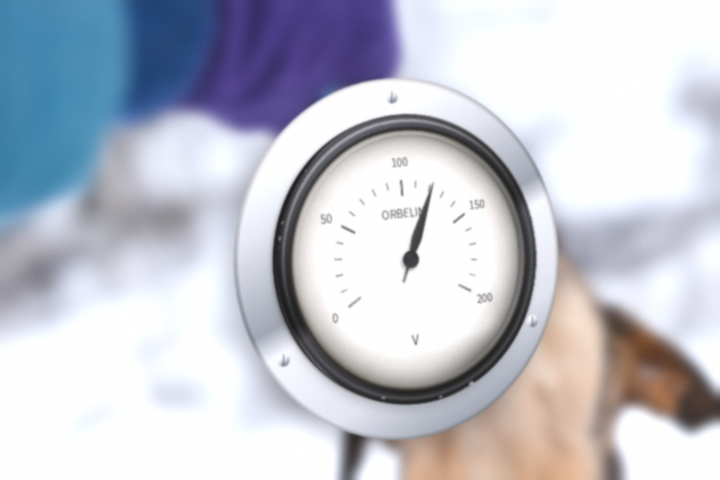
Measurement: 120 V
